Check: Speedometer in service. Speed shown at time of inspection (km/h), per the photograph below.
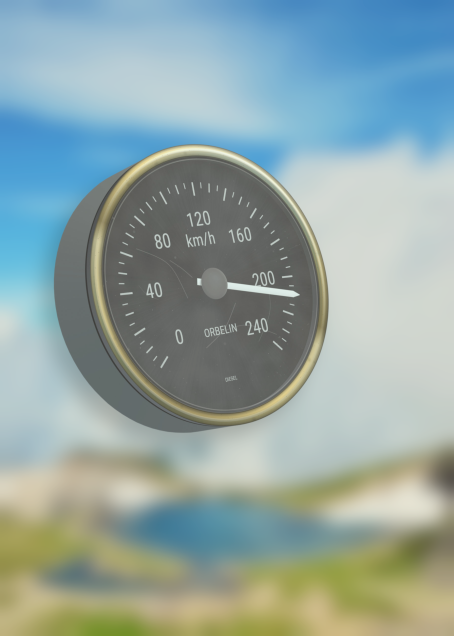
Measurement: 210 km/h
